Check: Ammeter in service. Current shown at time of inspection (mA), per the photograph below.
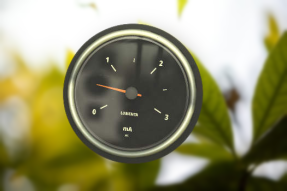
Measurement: 0.5 mA
